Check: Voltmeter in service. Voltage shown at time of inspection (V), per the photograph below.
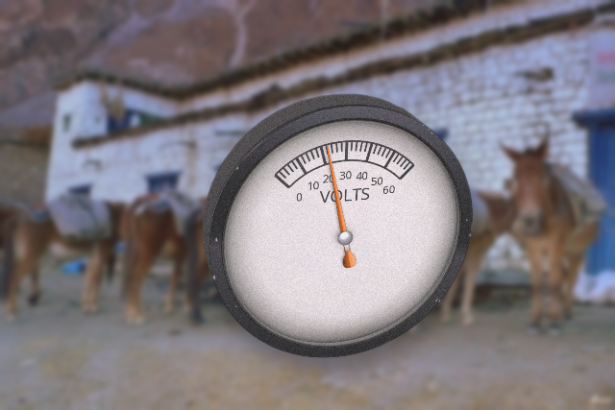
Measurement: 22 V
